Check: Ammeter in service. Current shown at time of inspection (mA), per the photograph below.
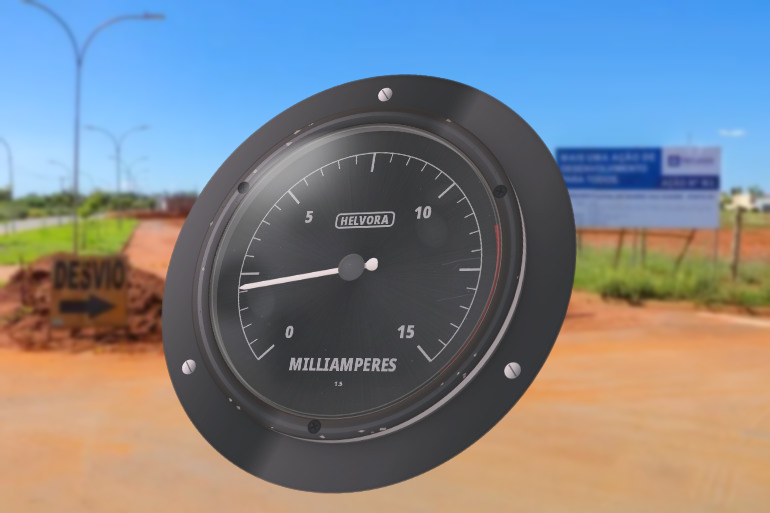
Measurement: 2 mA
